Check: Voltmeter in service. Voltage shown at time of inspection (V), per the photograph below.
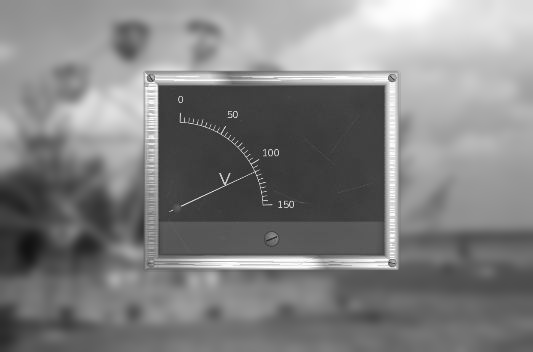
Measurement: 110 V
